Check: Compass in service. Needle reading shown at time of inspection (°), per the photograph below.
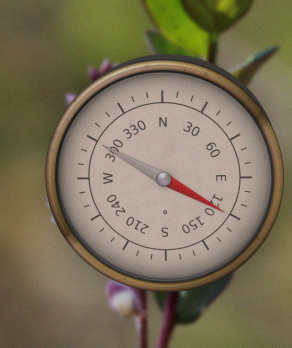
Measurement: 120 °
